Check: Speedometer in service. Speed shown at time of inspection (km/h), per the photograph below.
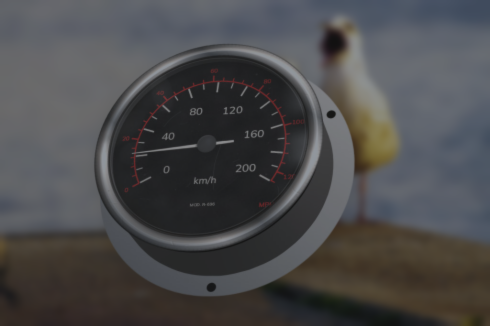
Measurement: 20 km/h
